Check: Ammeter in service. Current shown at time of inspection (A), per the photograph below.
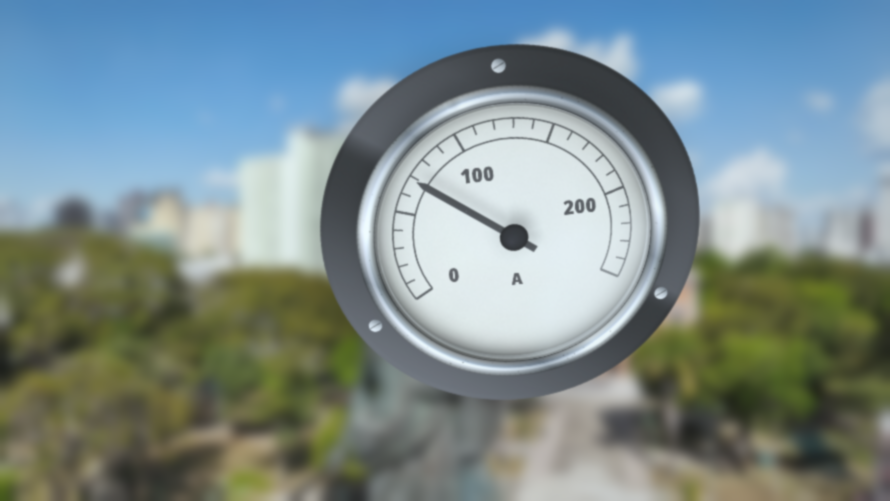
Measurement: 70 A
